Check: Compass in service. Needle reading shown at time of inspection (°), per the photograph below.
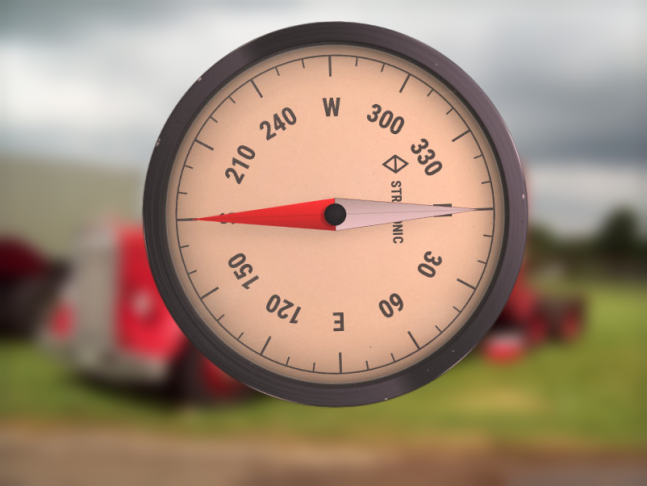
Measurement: 180 °
